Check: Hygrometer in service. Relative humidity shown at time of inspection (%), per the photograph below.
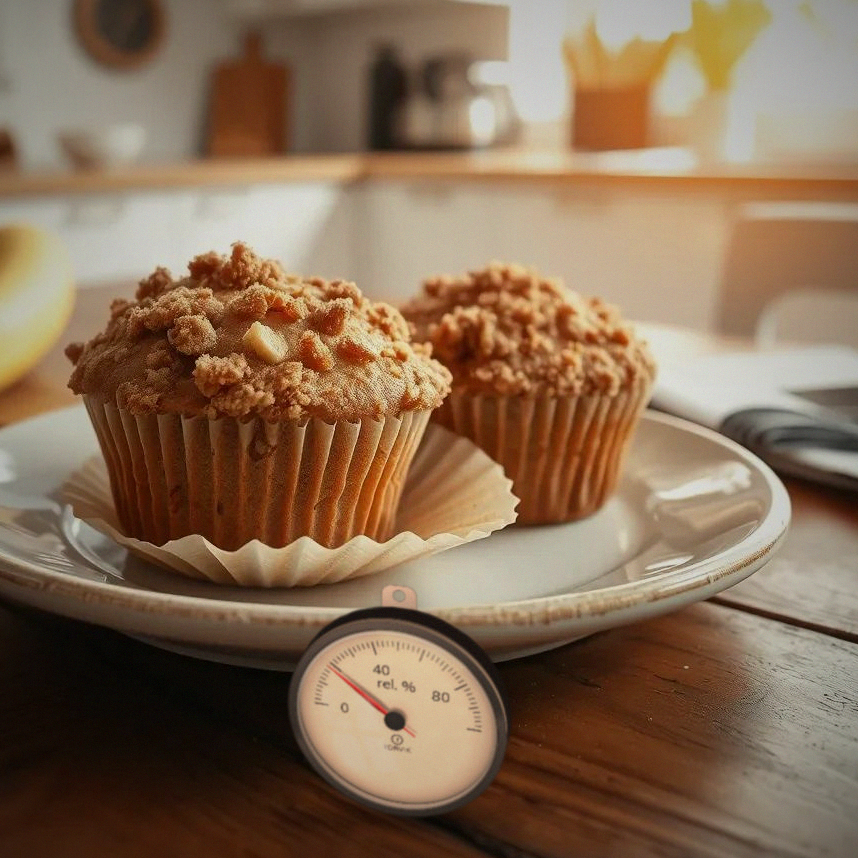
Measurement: 20 %
